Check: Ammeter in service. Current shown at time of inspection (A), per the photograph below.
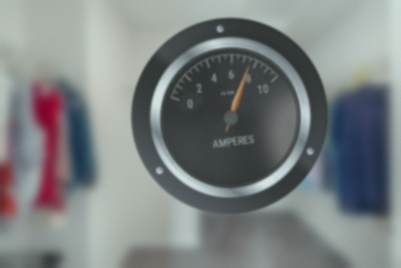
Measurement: 7.5 A
